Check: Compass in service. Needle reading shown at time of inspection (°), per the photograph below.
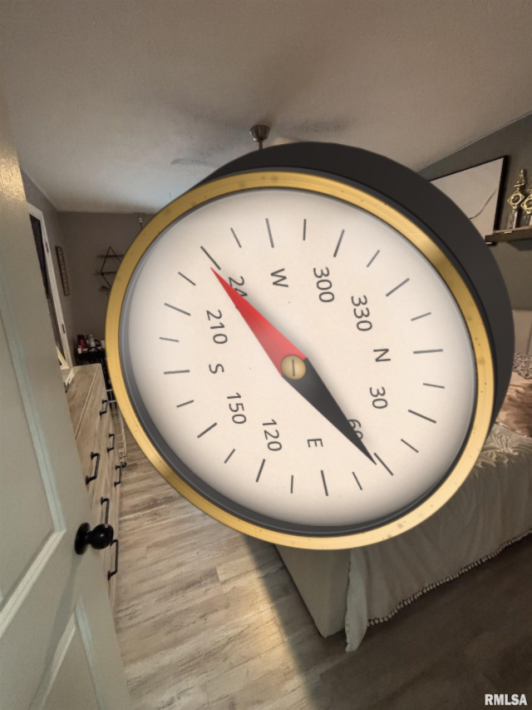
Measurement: 240 °
